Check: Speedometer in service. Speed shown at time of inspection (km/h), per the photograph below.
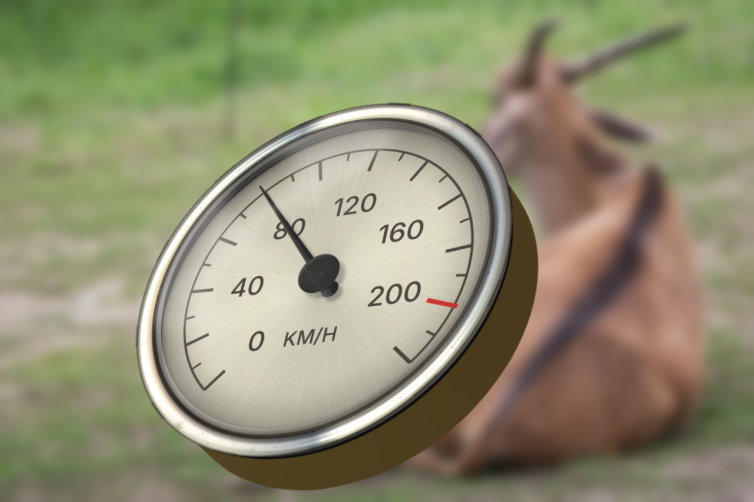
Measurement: 80 km/h
